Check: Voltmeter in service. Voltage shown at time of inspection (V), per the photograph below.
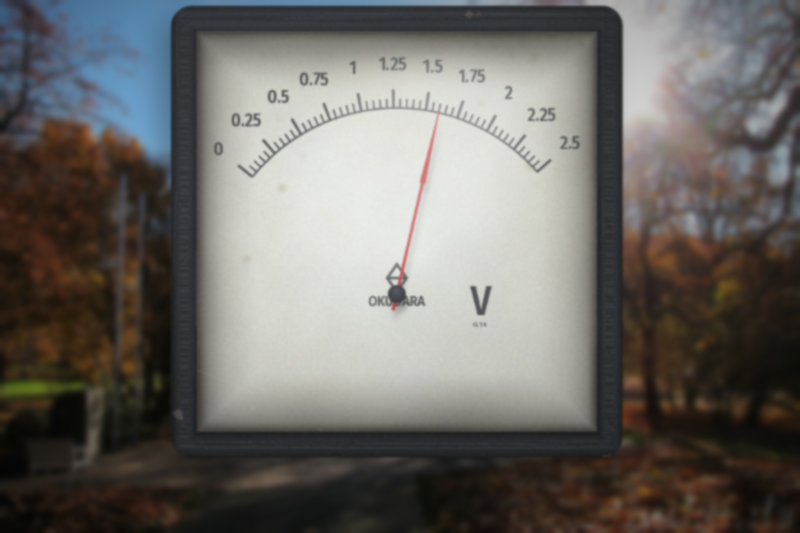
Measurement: 1.6 V
